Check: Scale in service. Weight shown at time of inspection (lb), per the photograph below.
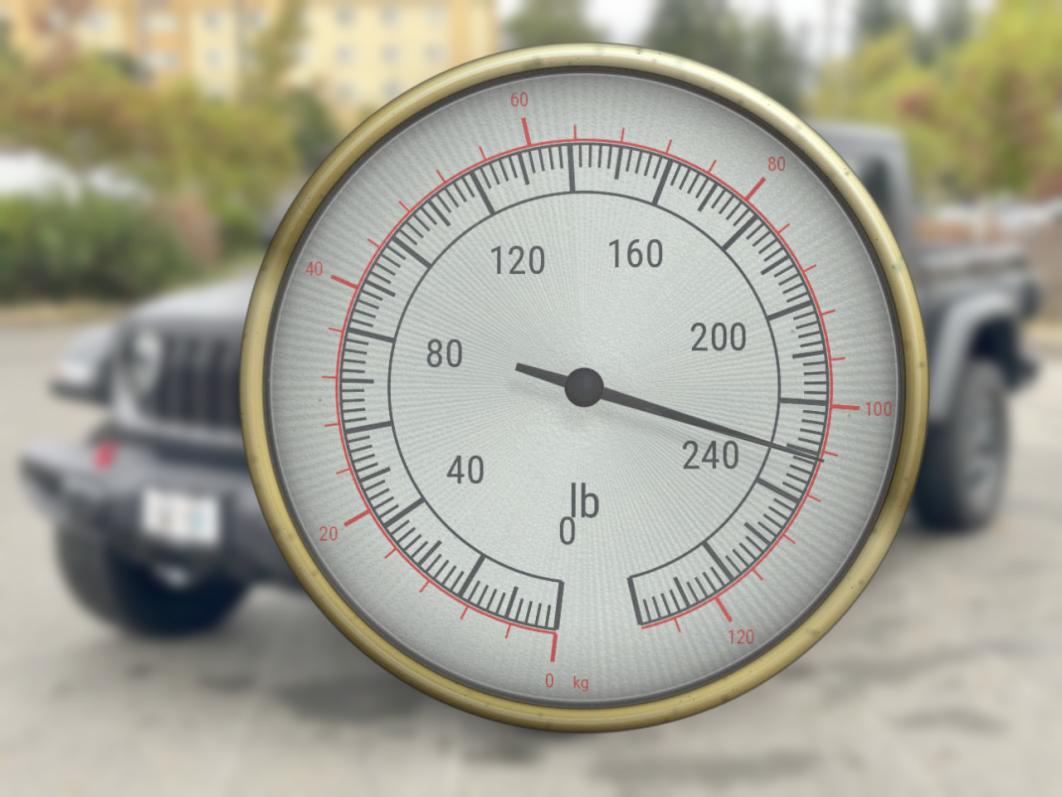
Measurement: 231 lb
